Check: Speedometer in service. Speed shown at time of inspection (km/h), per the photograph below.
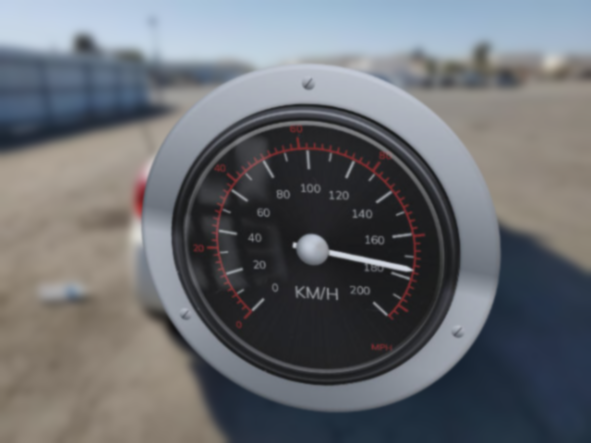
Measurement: 175 km/h
